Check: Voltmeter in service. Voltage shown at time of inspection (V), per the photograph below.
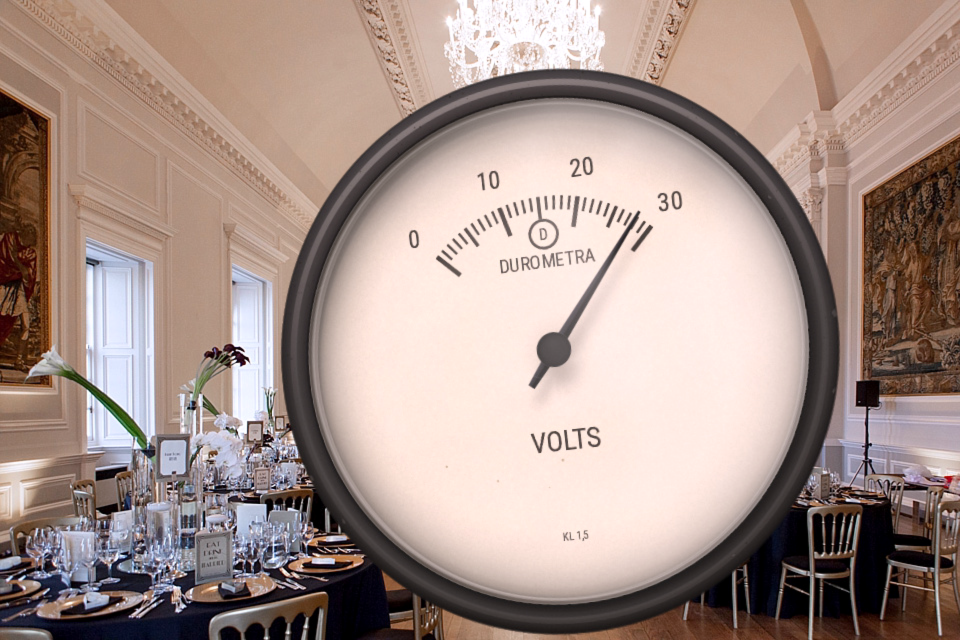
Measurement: 28 V
